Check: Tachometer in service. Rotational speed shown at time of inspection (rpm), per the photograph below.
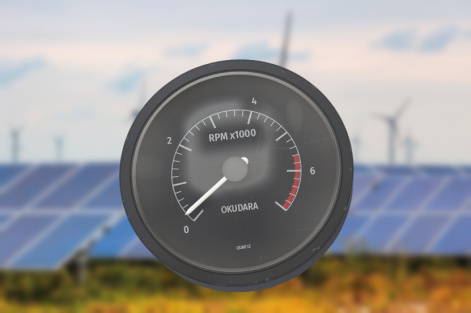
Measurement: 200 rpm
